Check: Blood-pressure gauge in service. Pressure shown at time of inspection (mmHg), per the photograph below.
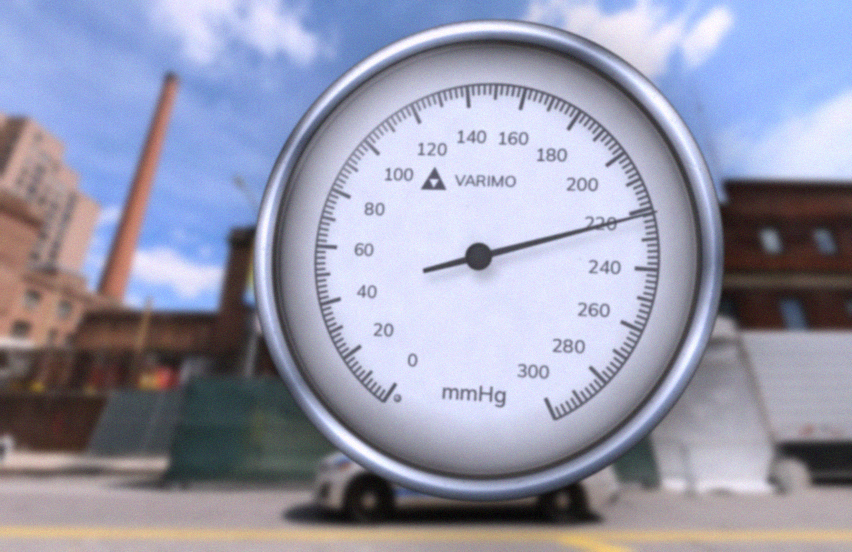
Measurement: 222 mmHg
